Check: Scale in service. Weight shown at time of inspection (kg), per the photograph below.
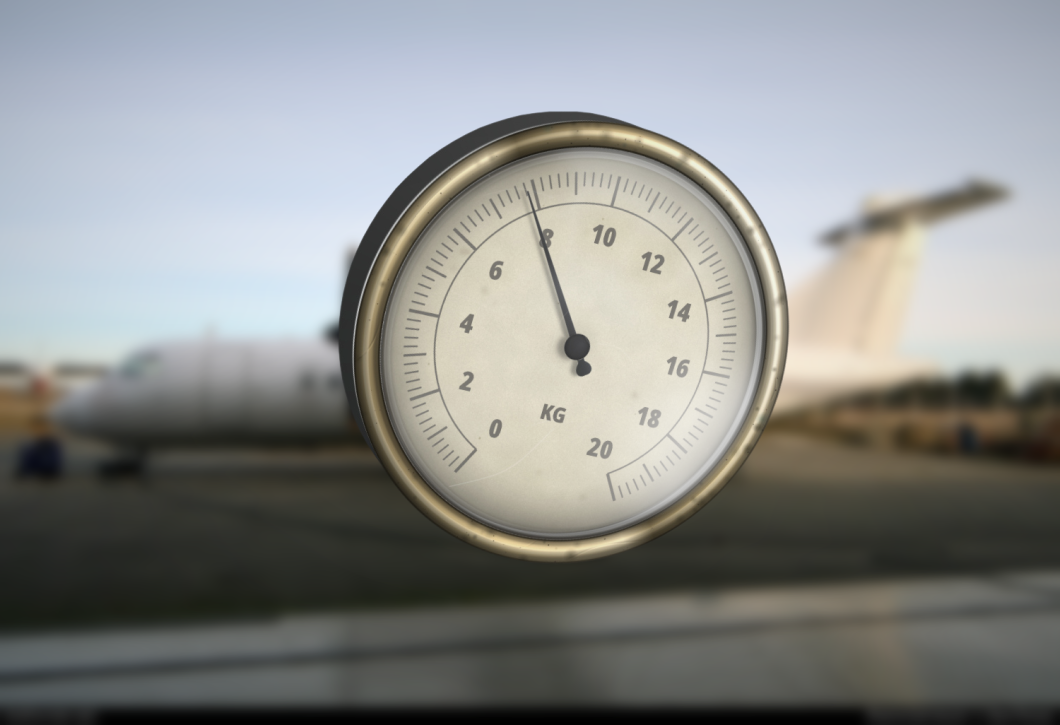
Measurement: 7.8 kg
